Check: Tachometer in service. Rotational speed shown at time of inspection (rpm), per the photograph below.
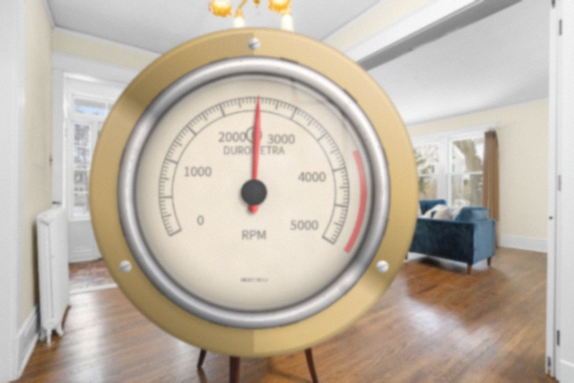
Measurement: 2500 rpm
